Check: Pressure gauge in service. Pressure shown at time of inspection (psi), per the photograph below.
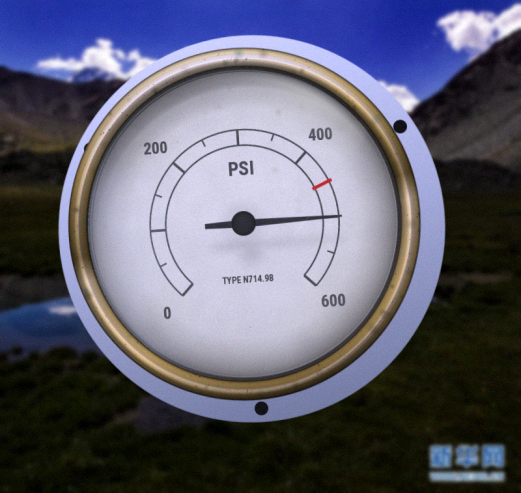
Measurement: 500 psi
